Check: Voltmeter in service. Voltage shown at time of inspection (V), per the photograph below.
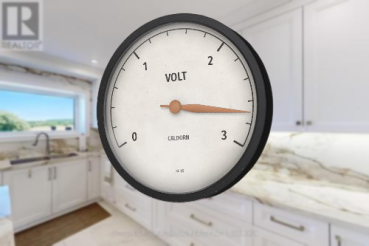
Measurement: 2.7 V
